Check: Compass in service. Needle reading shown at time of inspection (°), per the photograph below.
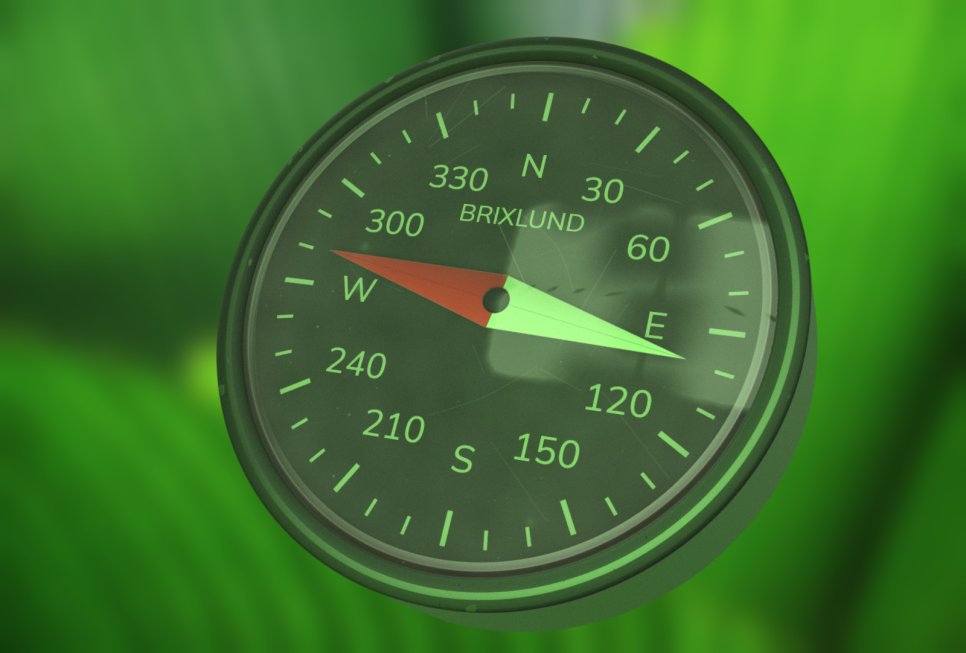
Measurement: 280 °
